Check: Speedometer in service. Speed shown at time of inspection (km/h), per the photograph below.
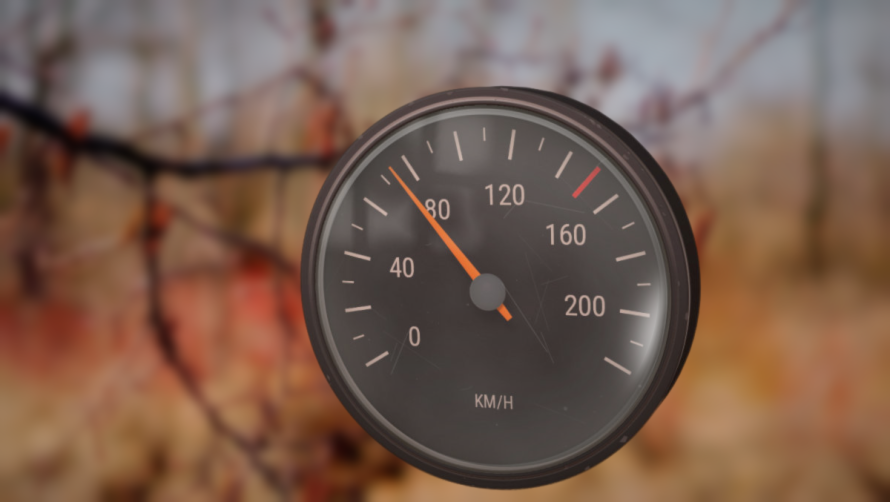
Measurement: 75 km/h
